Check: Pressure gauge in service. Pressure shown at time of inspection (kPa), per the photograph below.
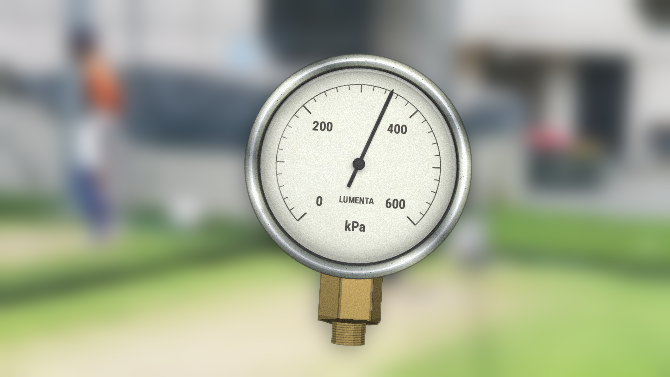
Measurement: 350 kPa
